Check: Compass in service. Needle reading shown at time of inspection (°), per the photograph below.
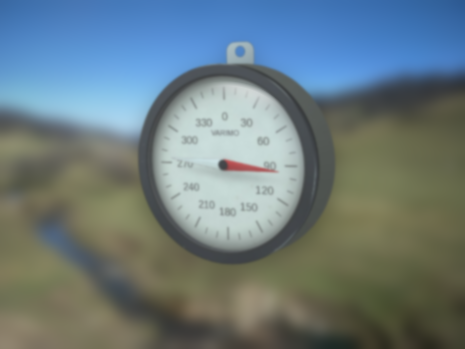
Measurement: 95 °
